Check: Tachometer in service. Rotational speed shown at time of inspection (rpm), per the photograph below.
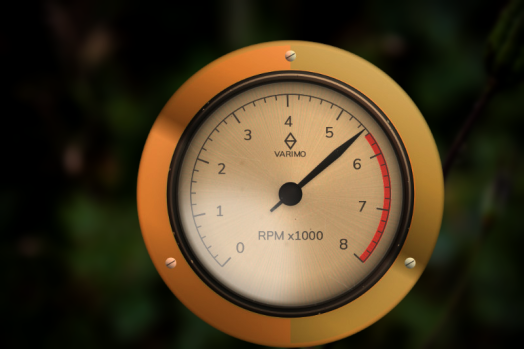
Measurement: 5500 rpm
